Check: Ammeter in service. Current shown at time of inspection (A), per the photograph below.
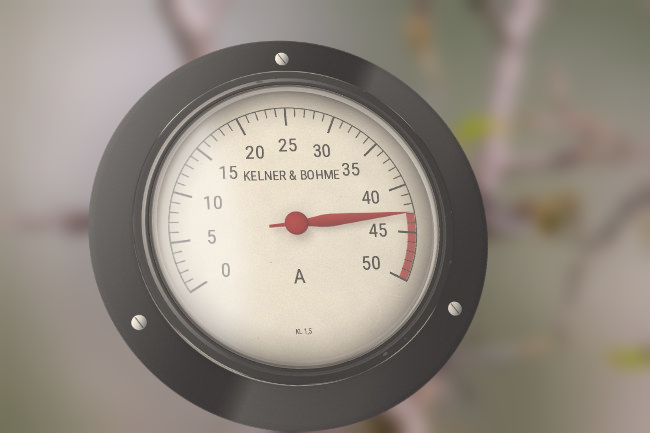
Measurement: 43 A
